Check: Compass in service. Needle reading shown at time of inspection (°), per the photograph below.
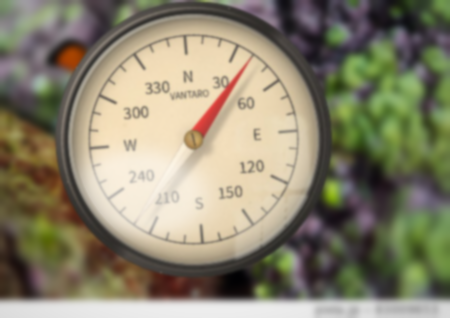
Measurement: 40 °
